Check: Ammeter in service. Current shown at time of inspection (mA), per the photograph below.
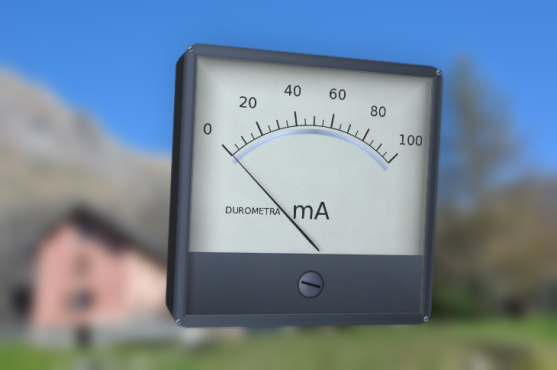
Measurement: 0 mA
